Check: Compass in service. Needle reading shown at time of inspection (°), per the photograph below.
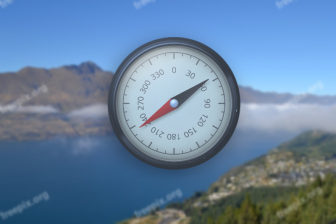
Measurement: 235 °
